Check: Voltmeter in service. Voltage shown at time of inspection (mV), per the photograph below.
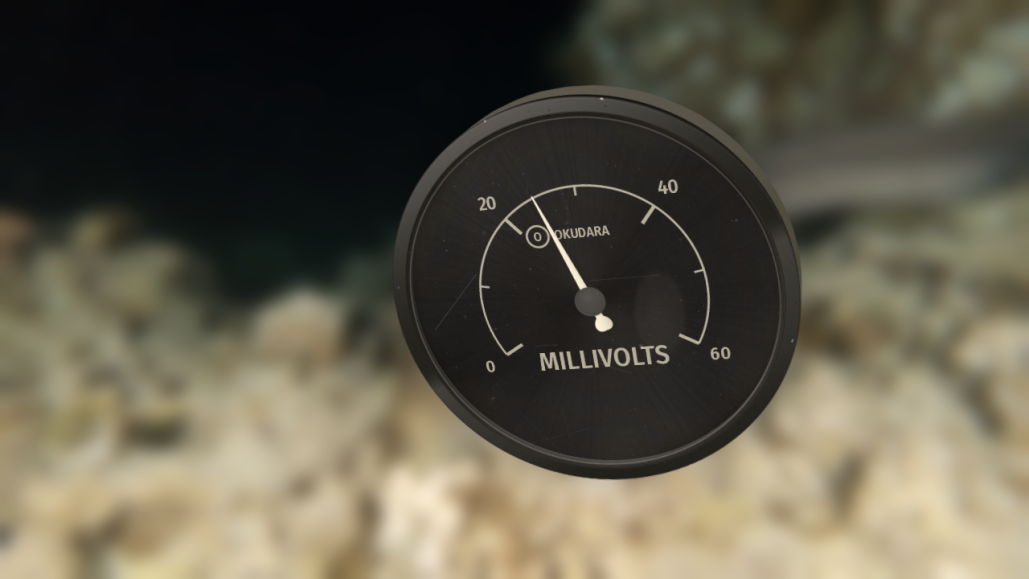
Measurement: 25 mV
